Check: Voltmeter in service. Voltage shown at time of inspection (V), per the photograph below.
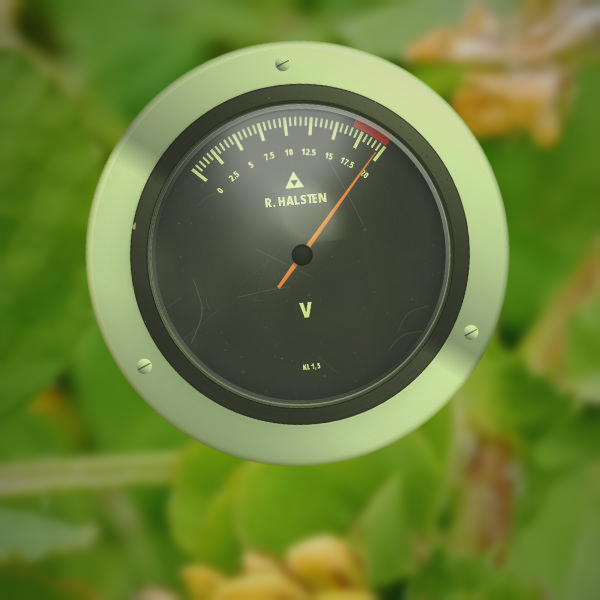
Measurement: 19.5 V
